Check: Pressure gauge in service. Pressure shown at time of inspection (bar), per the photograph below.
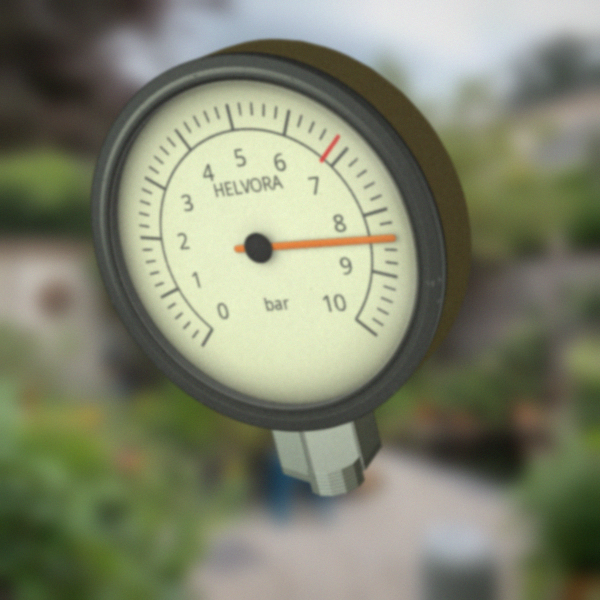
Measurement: 8.4 bar
